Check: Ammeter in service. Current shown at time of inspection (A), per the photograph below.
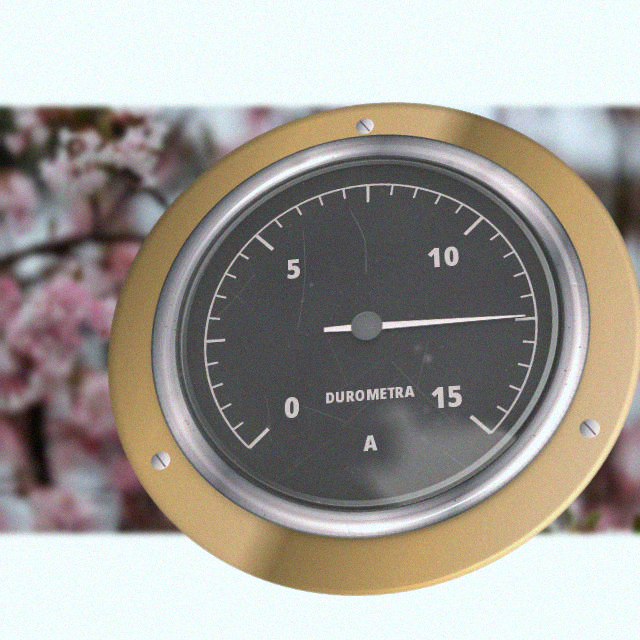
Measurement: 12.5 A
